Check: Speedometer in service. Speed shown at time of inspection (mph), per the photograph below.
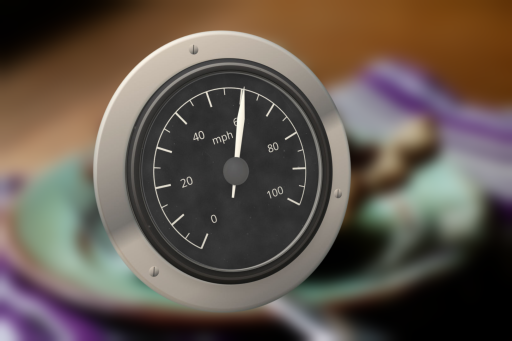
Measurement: 60 mph
